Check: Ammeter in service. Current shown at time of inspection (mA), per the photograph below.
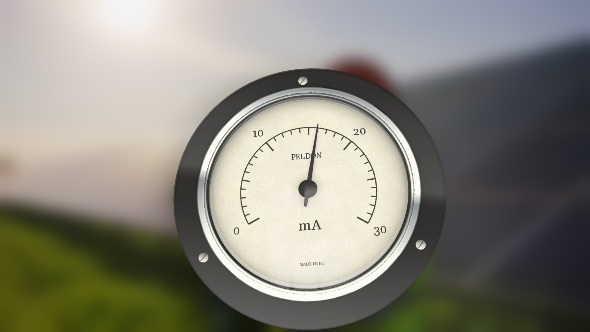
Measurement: 16 mA
